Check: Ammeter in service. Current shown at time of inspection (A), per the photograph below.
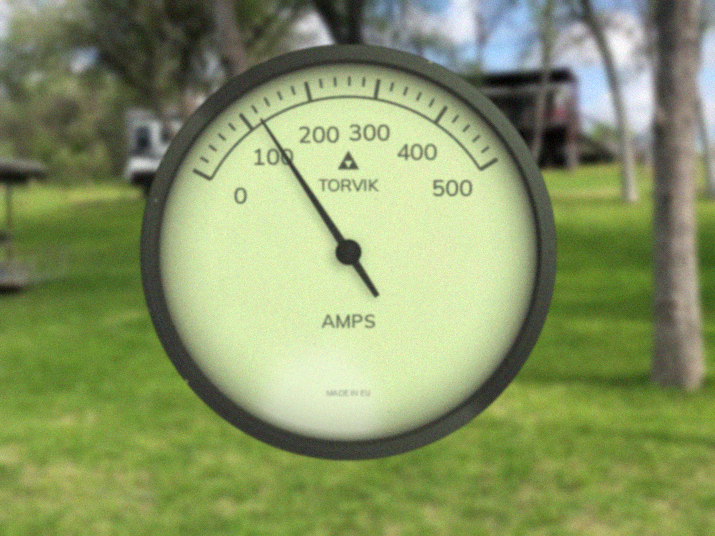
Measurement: 120 A
